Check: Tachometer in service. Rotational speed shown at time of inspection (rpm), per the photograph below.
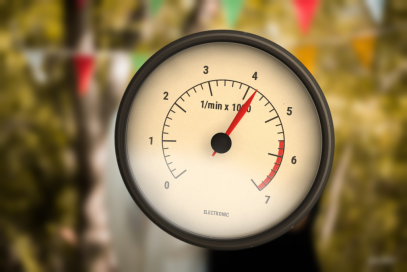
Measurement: 4200 rpm
